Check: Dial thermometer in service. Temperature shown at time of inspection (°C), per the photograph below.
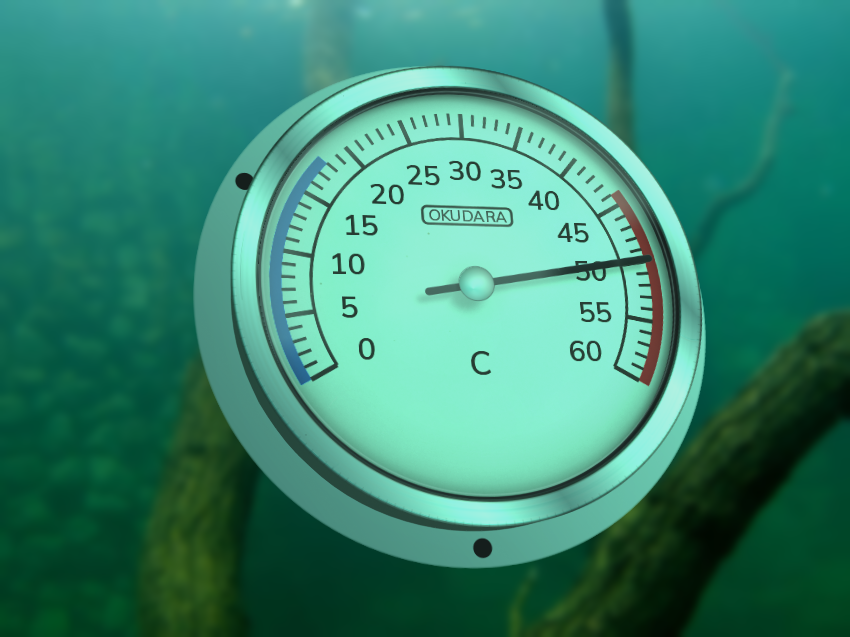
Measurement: 50 °C
